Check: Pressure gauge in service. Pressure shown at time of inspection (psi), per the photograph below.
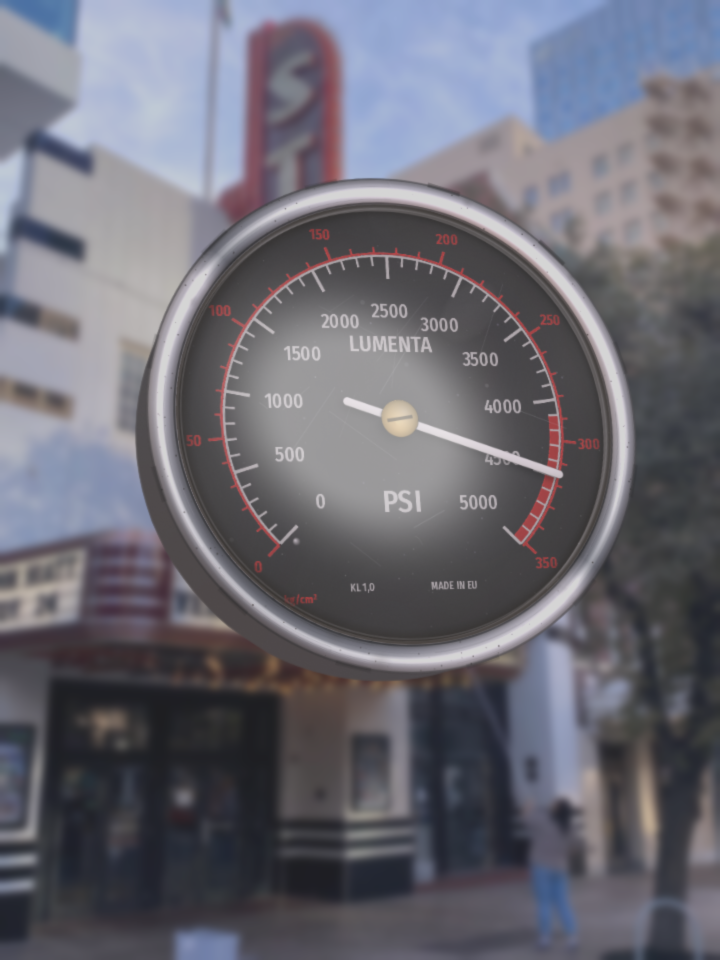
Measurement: 4500 psi
